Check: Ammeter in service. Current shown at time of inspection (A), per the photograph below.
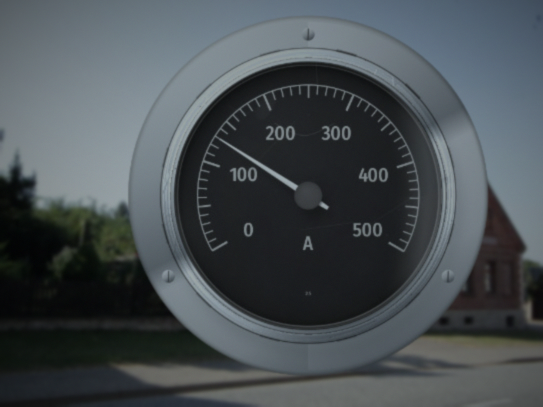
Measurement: 130 A
